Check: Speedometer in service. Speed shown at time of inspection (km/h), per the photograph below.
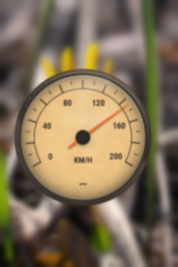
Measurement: 145 km/h
